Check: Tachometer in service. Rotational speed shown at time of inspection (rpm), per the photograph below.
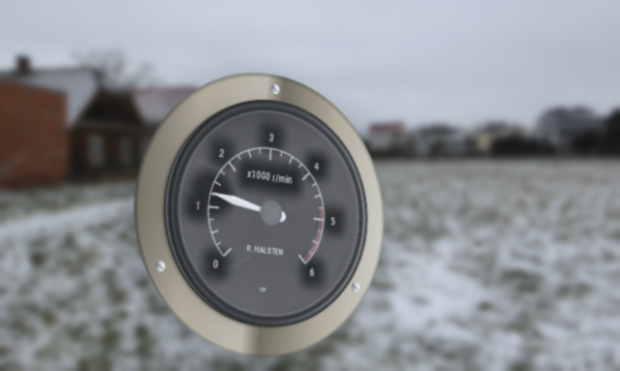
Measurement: 1250 rpm
